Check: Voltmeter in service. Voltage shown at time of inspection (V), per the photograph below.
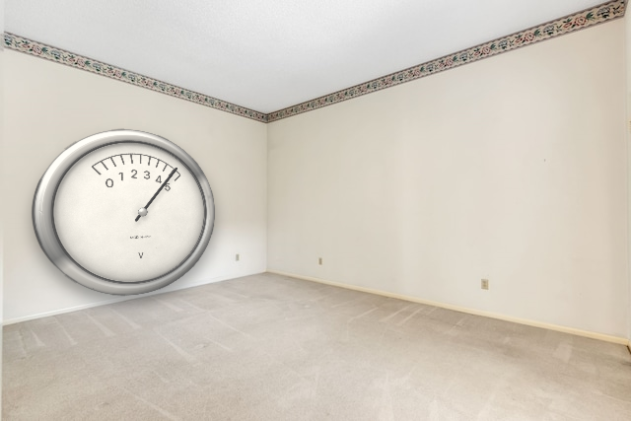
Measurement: 4.5 V
